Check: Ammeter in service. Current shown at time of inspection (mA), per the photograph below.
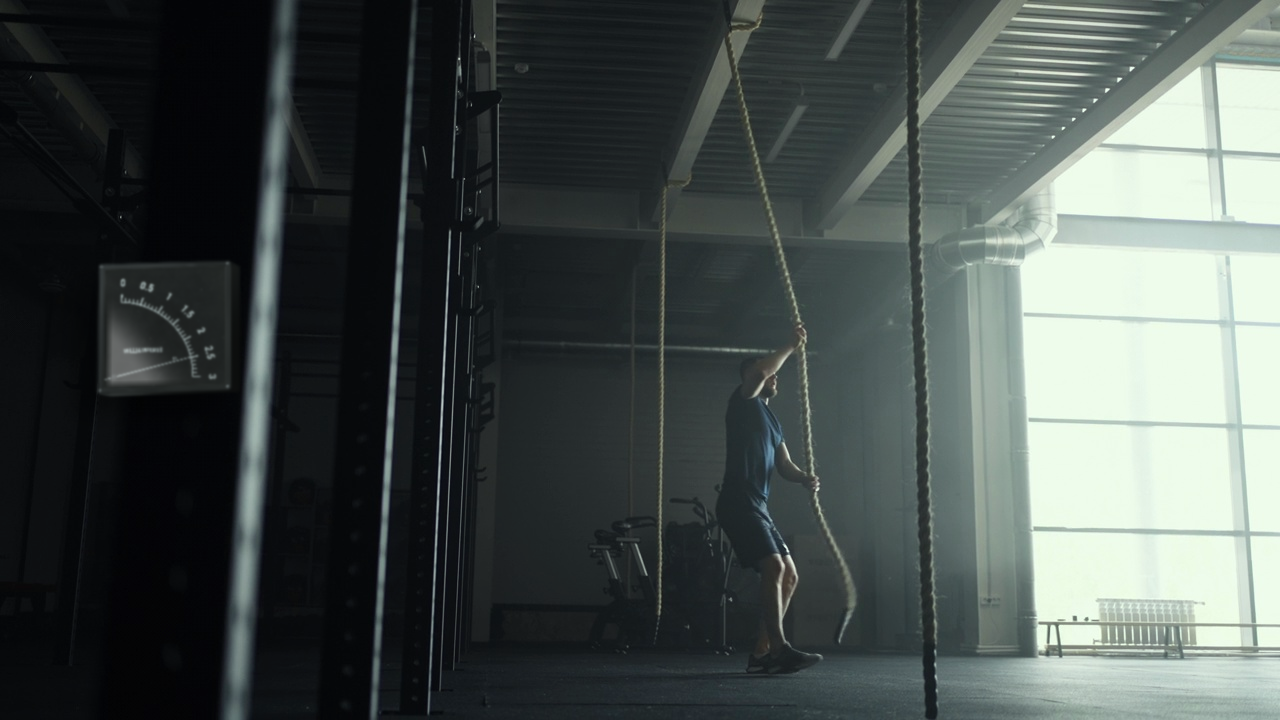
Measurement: 2.5 mA
